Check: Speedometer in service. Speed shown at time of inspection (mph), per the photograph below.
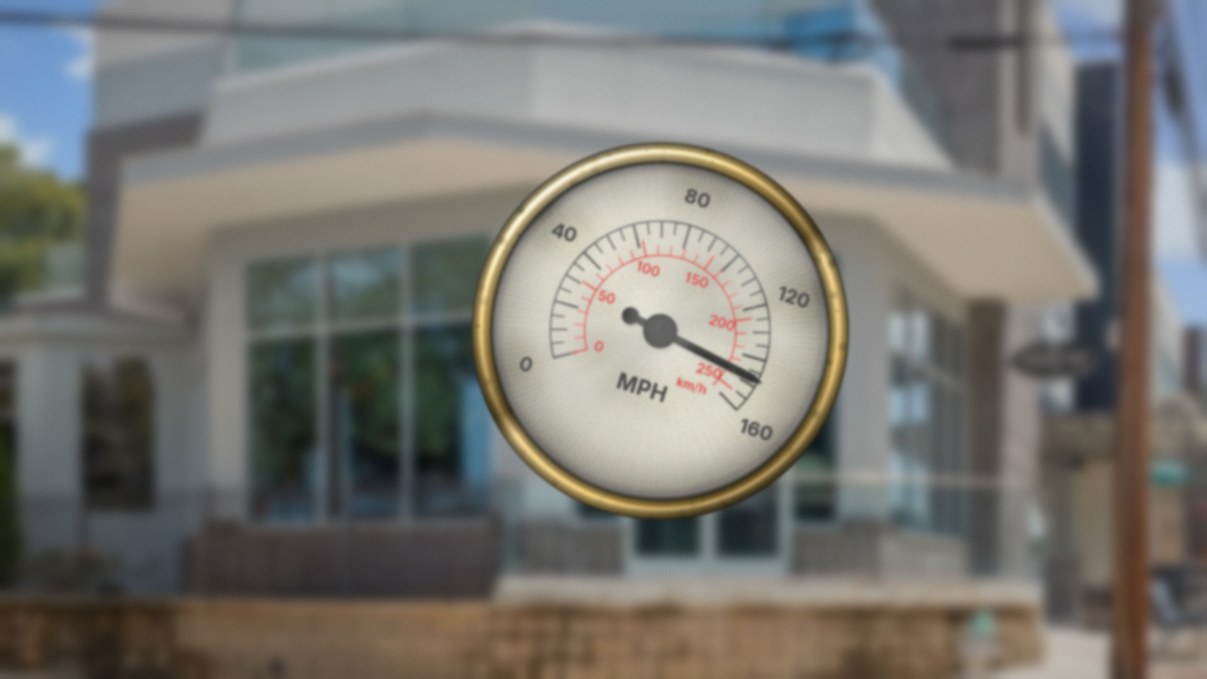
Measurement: 147.5 mph
